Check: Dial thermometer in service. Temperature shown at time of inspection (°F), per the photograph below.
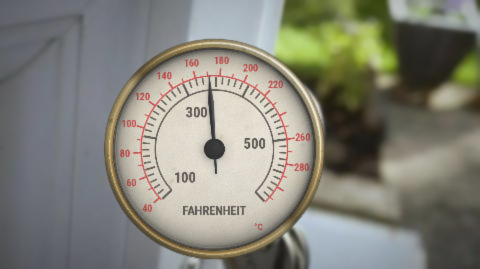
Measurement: 340 °F
